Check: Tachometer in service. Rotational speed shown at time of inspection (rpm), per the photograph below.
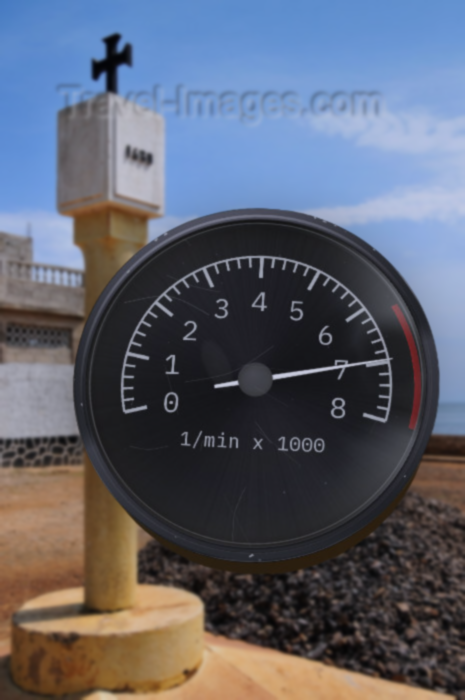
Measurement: 7000 rpm
